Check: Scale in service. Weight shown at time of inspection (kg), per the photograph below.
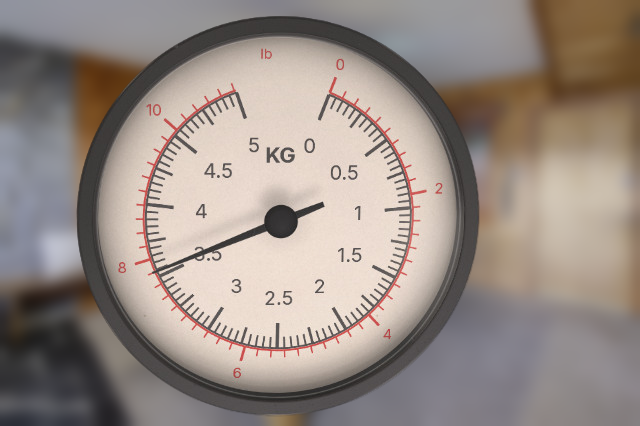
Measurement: 3.55 kg
